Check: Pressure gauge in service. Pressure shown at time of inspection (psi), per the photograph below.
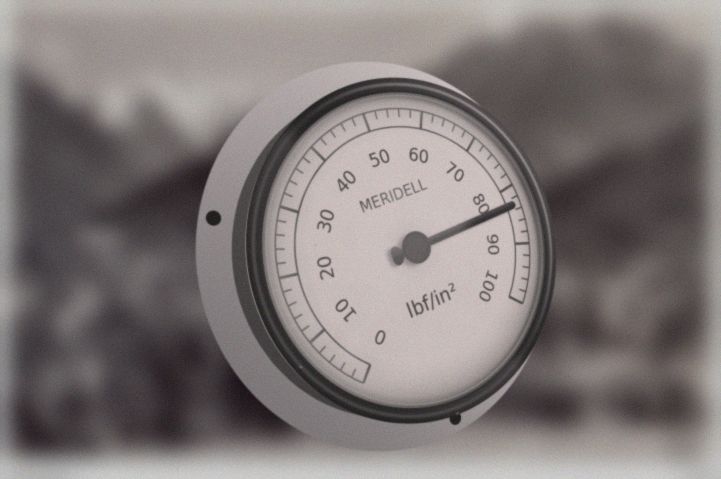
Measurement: 83 psi
